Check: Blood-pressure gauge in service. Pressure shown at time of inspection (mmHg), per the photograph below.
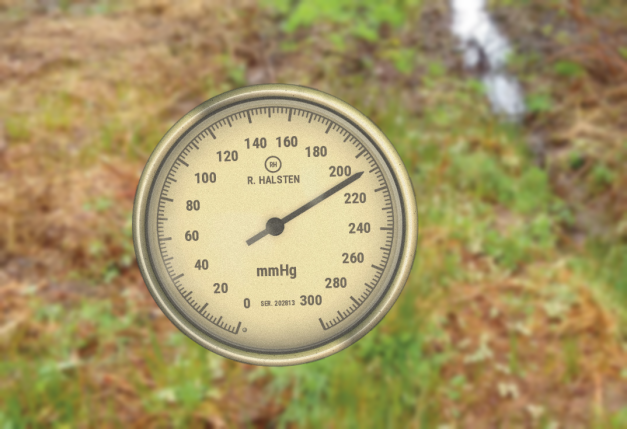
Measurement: 208 mmHg
